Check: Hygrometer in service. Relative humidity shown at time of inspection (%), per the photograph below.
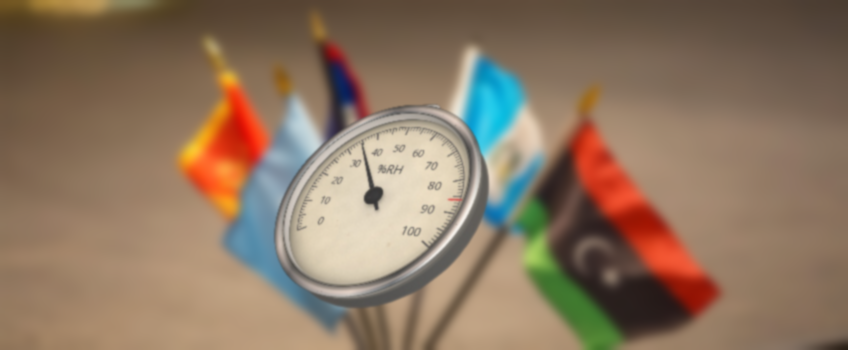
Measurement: 35 %
